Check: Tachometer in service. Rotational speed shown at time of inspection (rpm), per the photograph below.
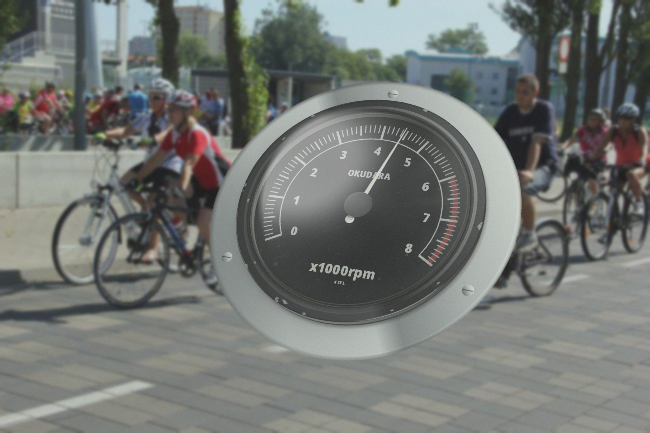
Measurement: 4500 rpm
